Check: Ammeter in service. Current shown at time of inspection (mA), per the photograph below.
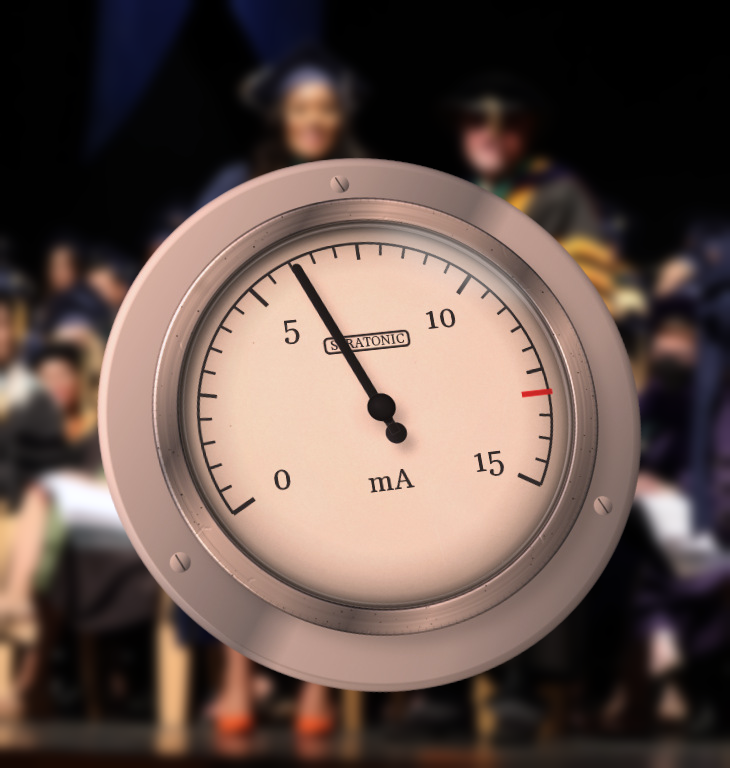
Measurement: 6 mA
